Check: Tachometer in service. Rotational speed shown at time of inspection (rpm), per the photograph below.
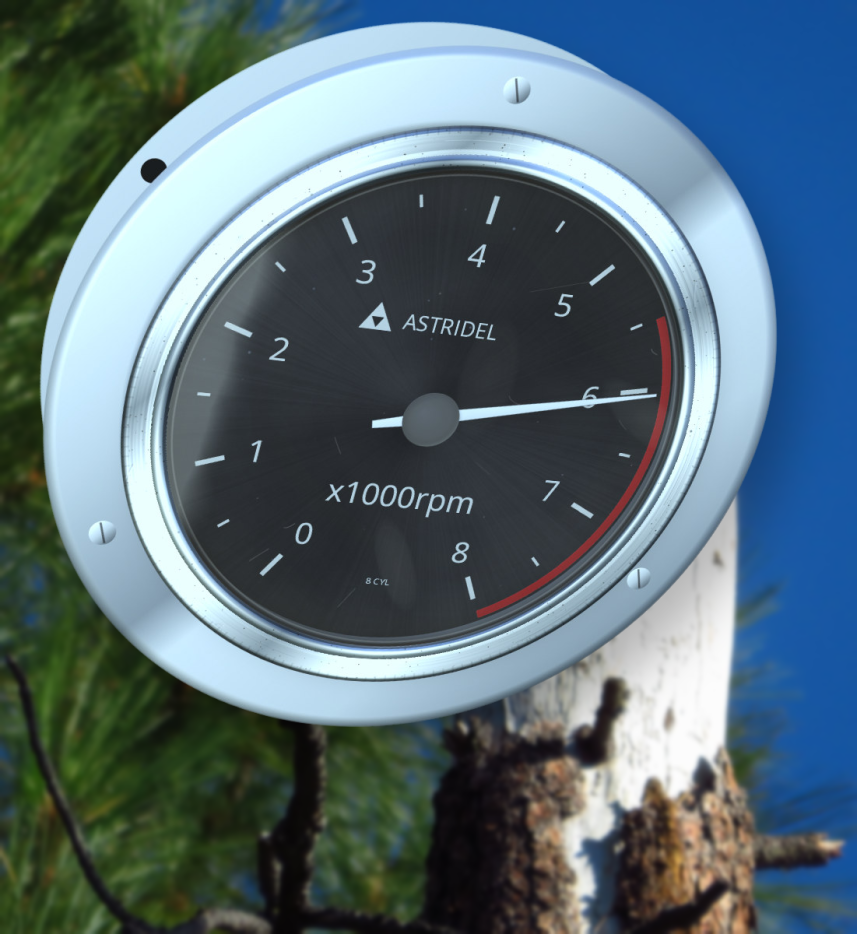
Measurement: 6000 rpm
